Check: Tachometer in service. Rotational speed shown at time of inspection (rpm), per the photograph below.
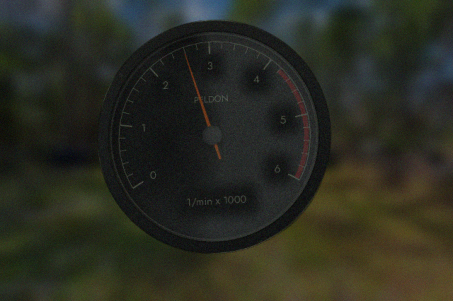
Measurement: 2600 rpm
